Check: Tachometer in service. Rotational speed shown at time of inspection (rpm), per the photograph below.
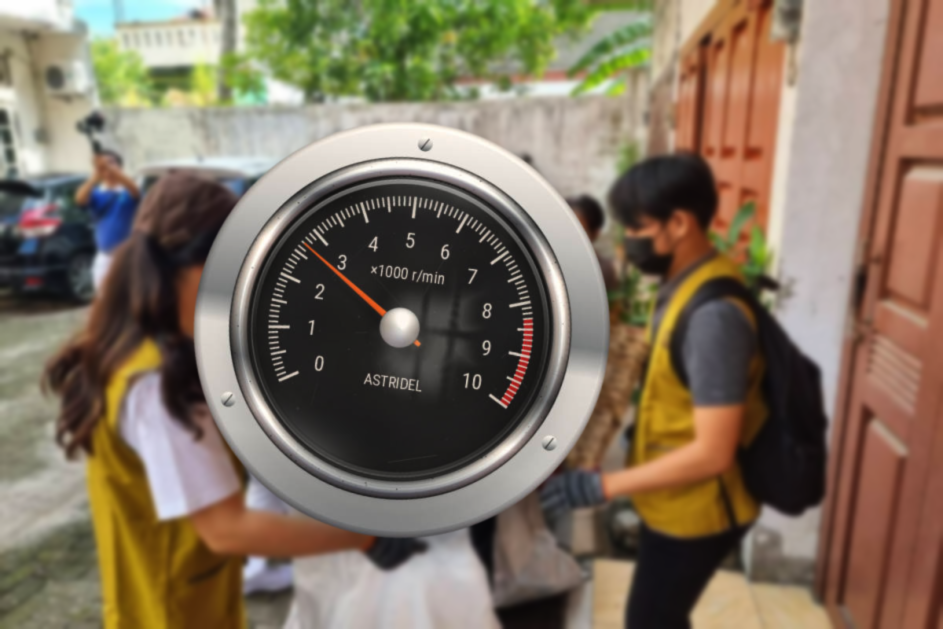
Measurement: 2700 rpm
